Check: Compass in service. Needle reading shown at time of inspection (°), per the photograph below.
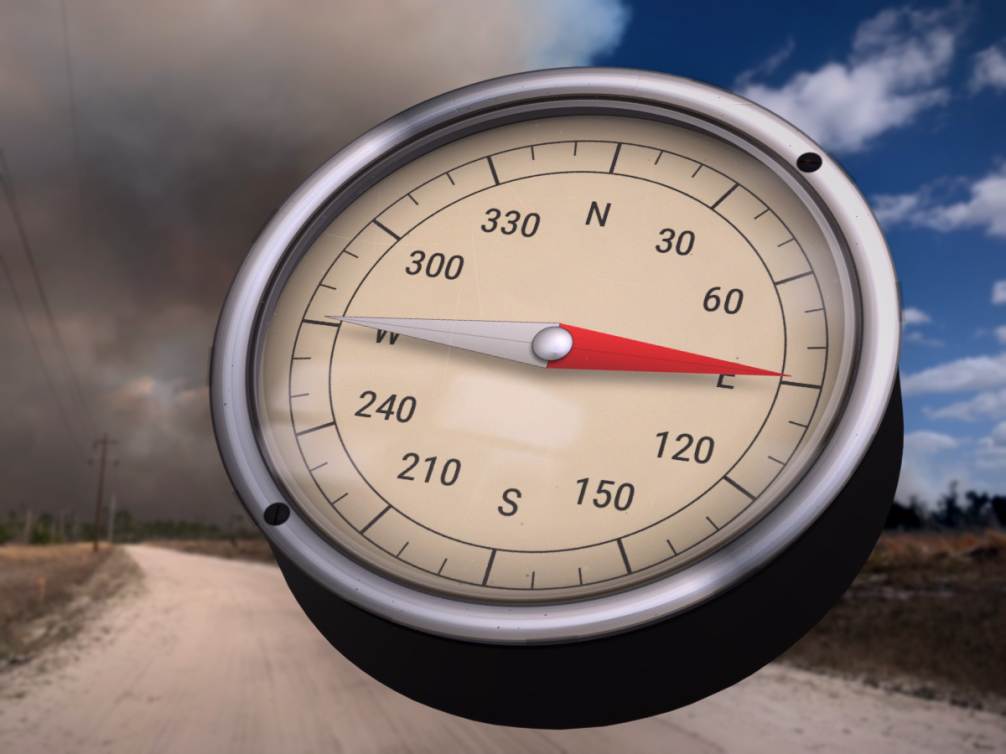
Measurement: 90 °
